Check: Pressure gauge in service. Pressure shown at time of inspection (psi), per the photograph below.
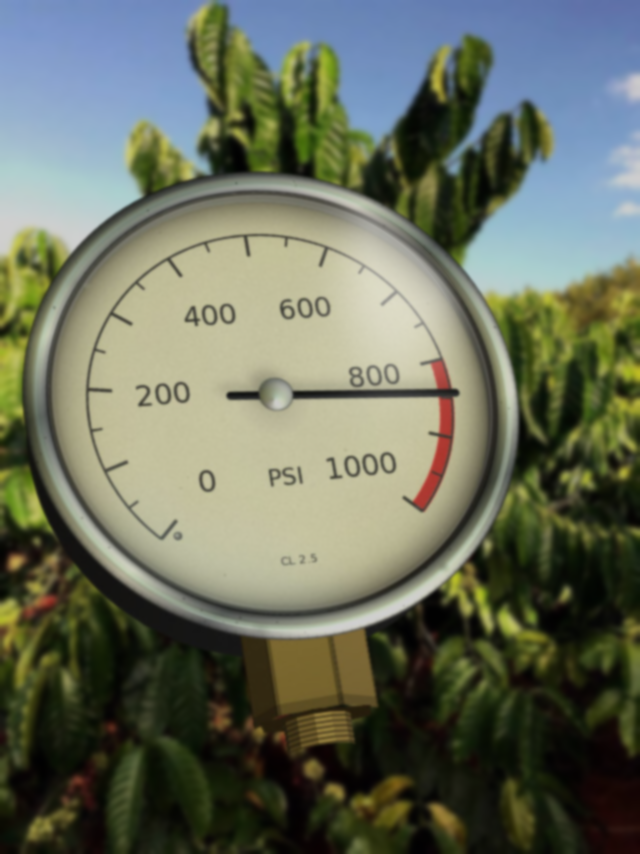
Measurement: 850 psi
